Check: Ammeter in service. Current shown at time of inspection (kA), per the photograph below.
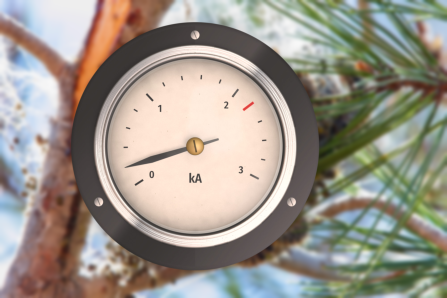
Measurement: 0.2 kA
